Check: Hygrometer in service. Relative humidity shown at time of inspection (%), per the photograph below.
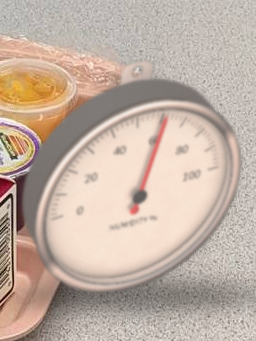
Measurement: 60 %
